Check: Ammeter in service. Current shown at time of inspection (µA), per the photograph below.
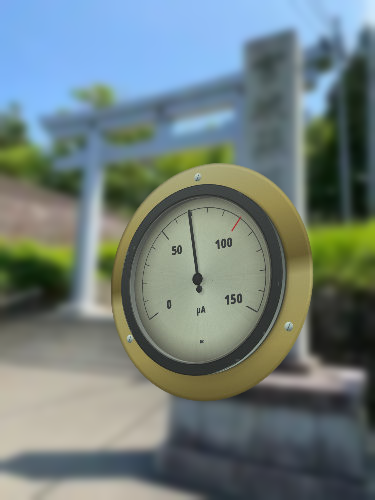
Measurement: 70 µA
